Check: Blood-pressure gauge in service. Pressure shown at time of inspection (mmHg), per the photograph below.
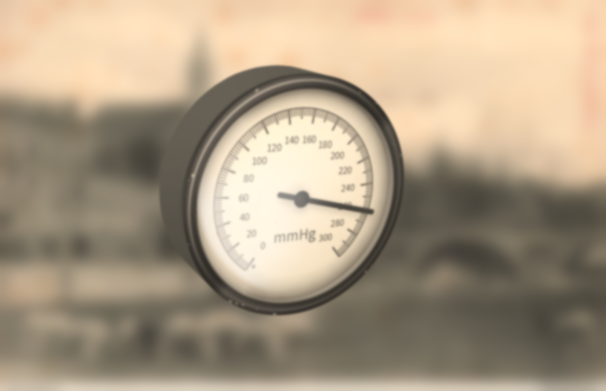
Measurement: 260 mmHg
